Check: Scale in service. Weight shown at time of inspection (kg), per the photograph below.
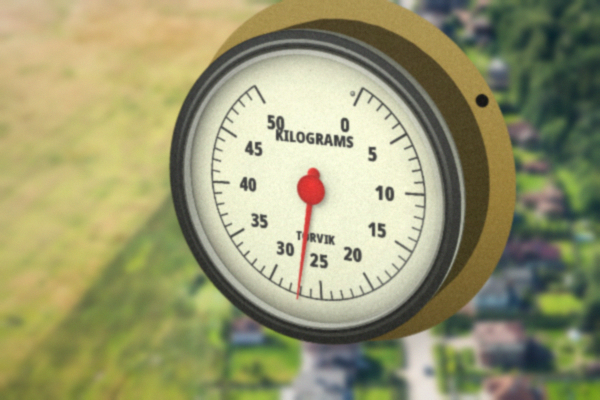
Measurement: 27 kg
